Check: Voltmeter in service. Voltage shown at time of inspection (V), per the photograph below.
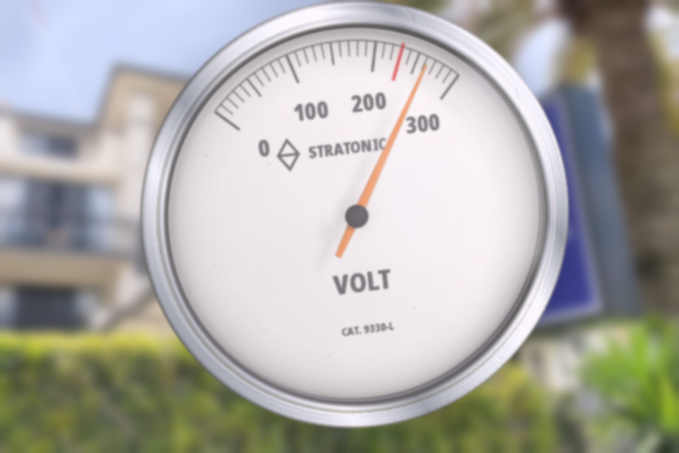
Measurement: 260 V
